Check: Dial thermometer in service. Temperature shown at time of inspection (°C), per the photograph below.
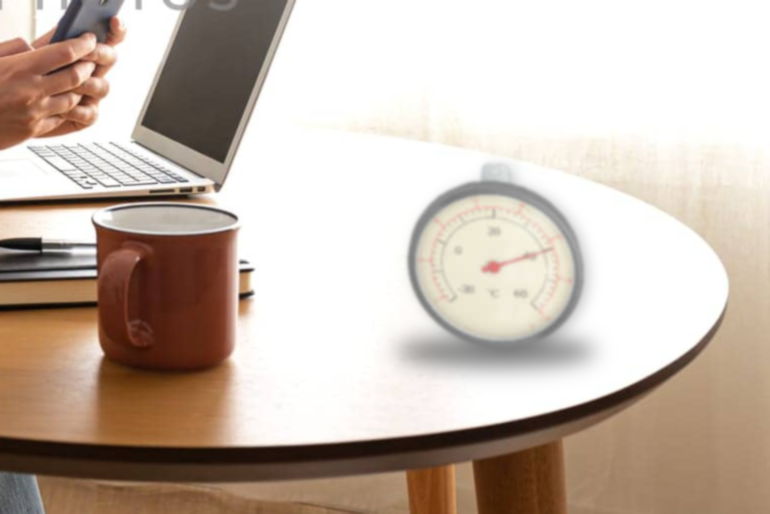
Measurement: 40 °C
